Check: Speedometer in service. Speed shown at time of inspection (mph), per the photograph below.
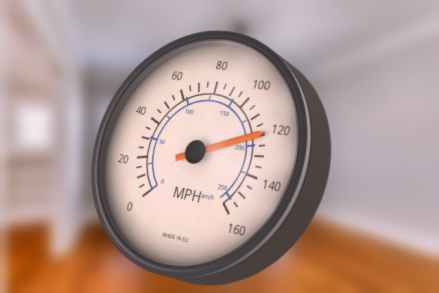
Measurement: 120 mph
